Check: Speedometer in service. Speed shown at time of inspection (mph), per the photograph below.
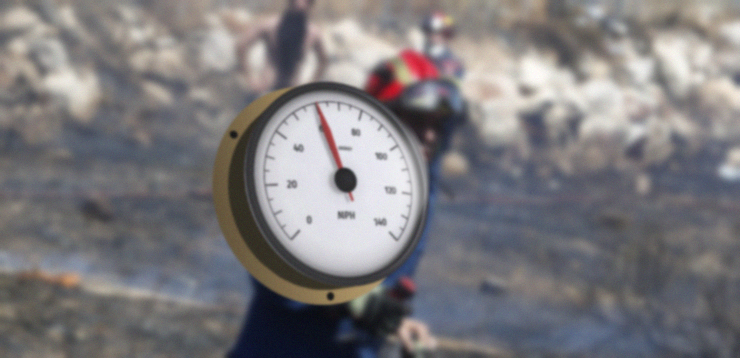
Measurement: 60 mph
